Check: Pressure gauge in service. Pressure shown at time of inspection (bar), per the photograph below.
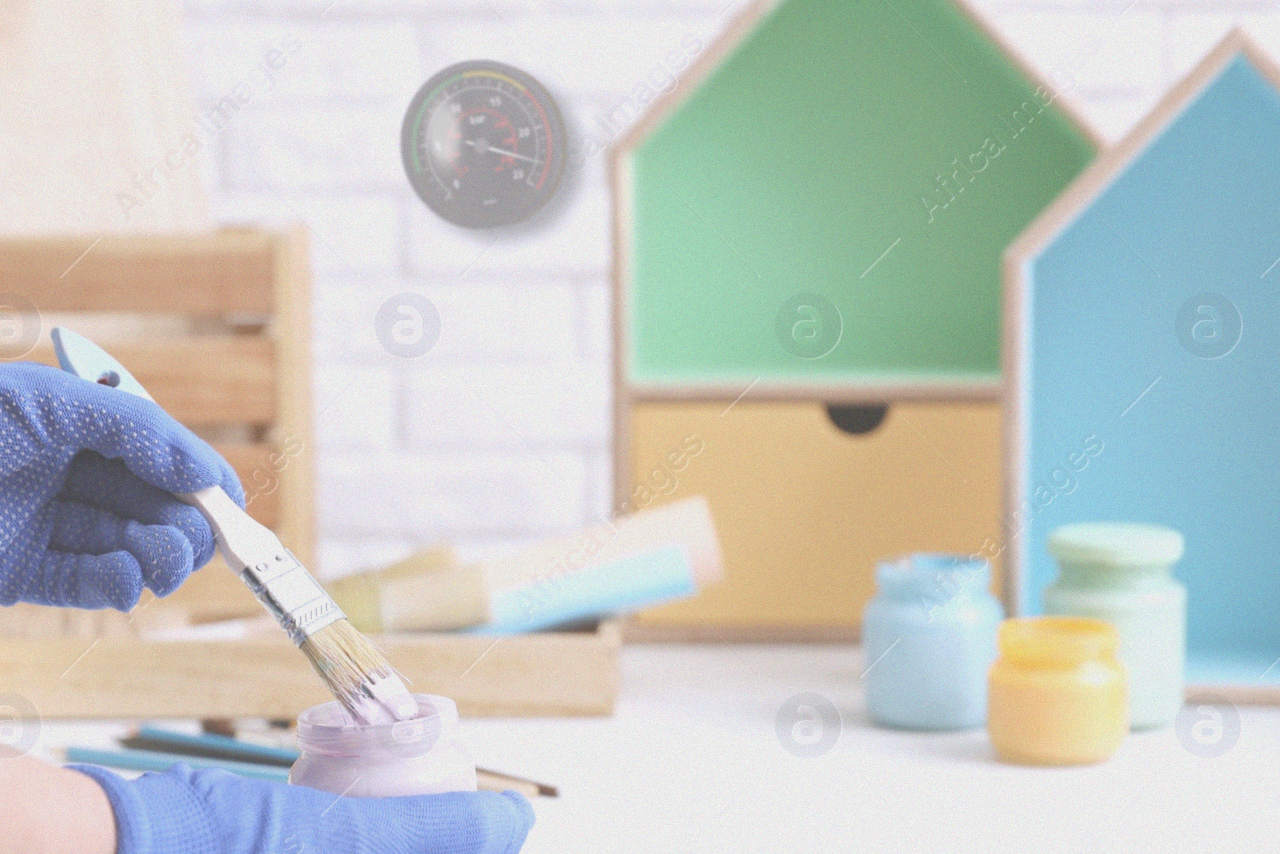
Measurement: 23 bar
